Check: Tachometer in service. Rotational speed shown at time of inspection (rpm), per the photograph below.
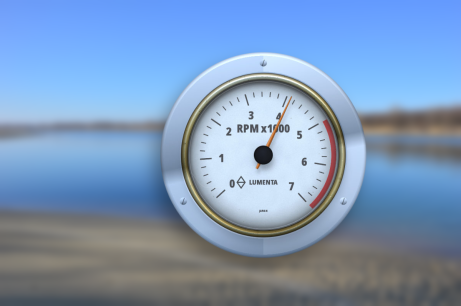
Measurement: 4100 rpm
